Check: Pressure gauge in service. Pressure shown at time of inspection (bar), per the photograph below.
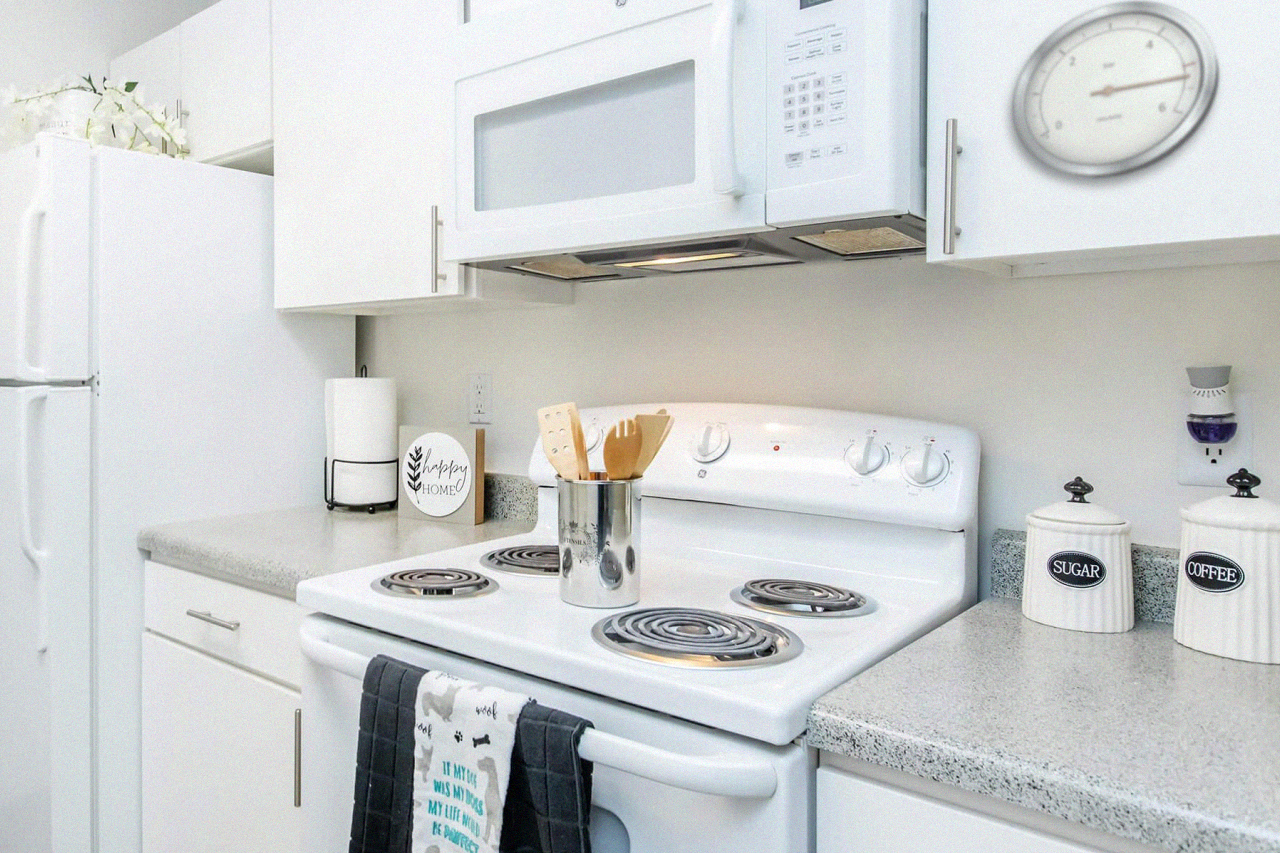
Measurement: 5.25 bar
